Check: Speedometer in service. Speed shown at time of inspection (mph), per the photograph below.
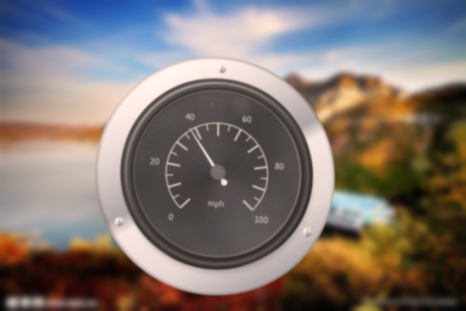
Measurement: 37.5 mph
